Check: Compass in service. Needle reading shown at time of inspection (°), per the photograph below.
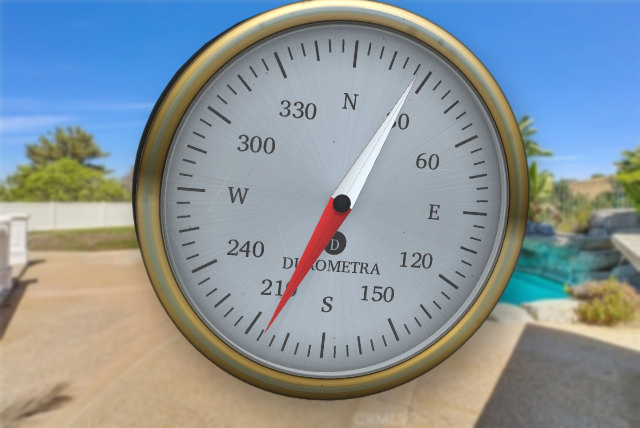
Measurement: 205 °
